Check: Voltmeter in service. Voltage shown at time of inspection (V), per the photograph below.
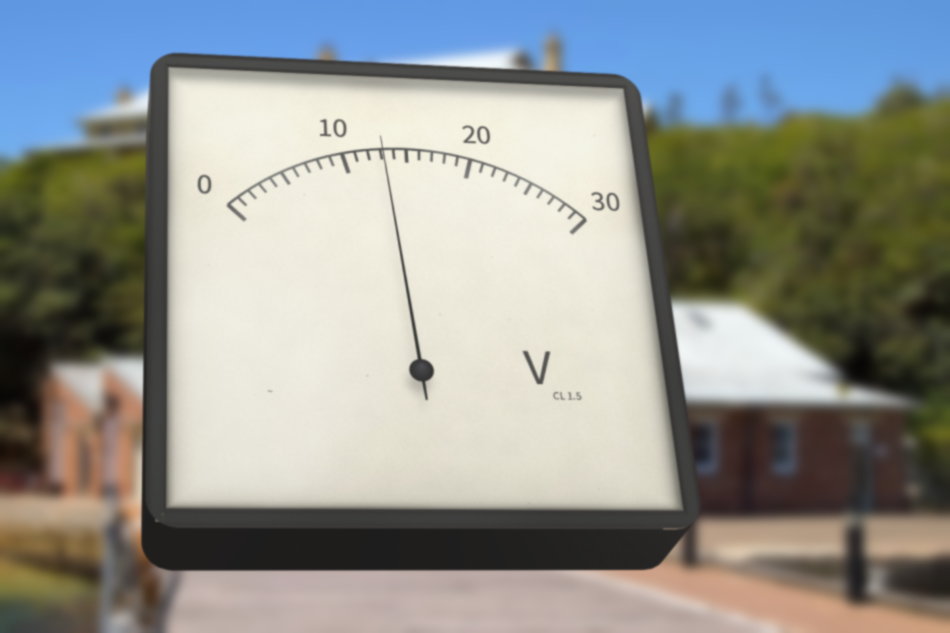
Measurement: 13 V
